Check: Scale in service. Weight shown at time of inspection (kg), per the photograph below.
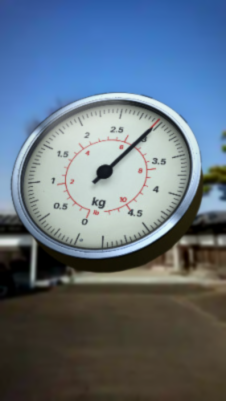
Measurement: 3 kg
